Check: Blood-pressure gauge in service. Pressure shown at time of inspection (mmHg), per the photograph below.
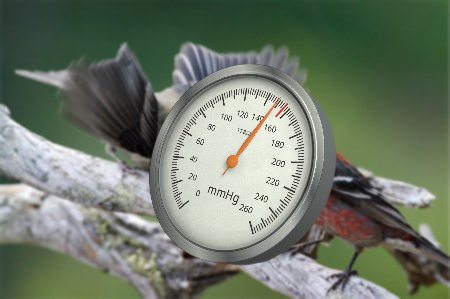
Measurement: 150 mmHg
